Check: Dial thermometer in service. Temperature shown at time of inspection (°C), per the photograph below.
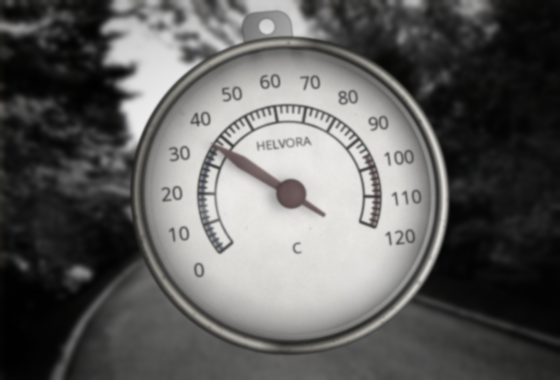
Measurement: 36 °C
